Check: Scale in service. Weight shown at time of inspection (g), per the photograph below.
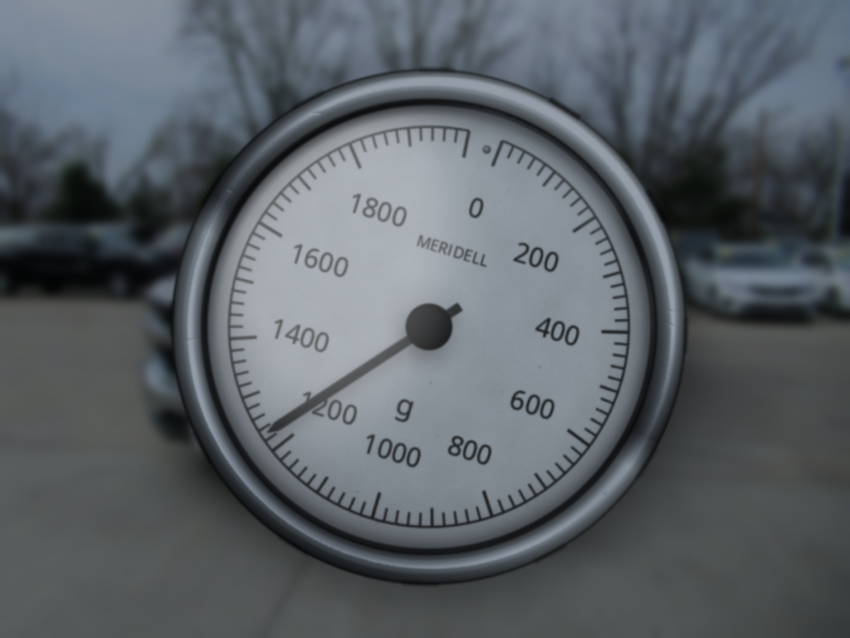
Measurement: 1230 g
